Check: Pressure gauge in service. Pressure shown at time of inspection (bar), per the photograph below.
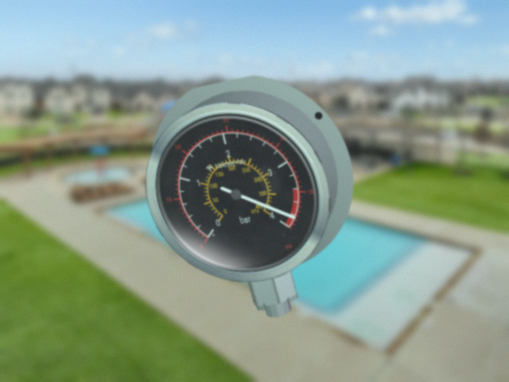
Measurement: 3.8 bar
